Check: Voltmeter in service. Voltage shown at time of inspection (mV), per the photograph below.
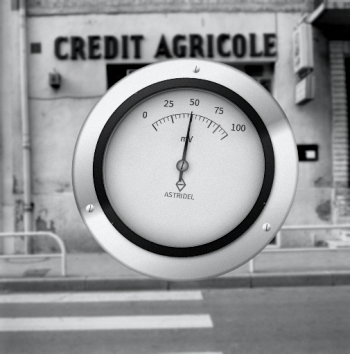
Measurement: 50 mV
